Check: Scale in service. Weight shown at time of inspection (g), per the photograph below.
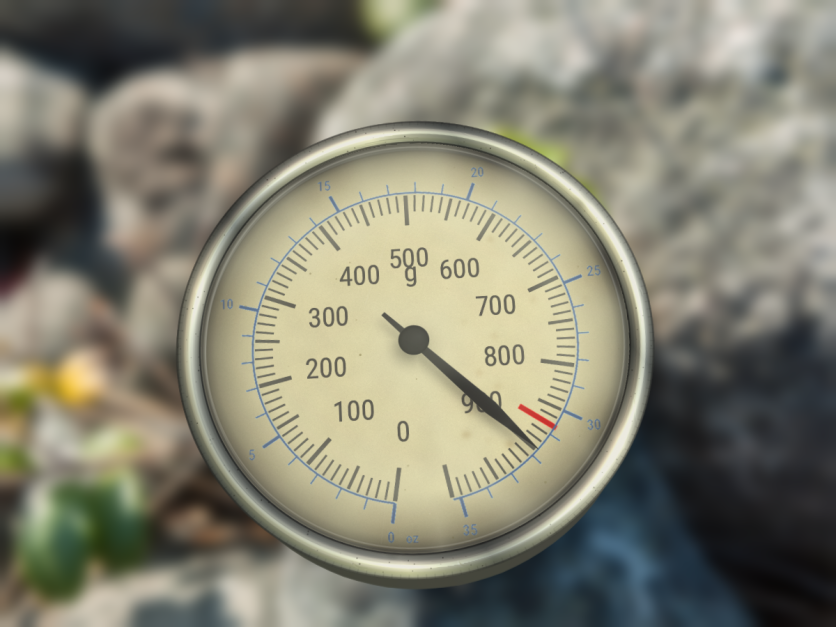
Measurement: 900 g
